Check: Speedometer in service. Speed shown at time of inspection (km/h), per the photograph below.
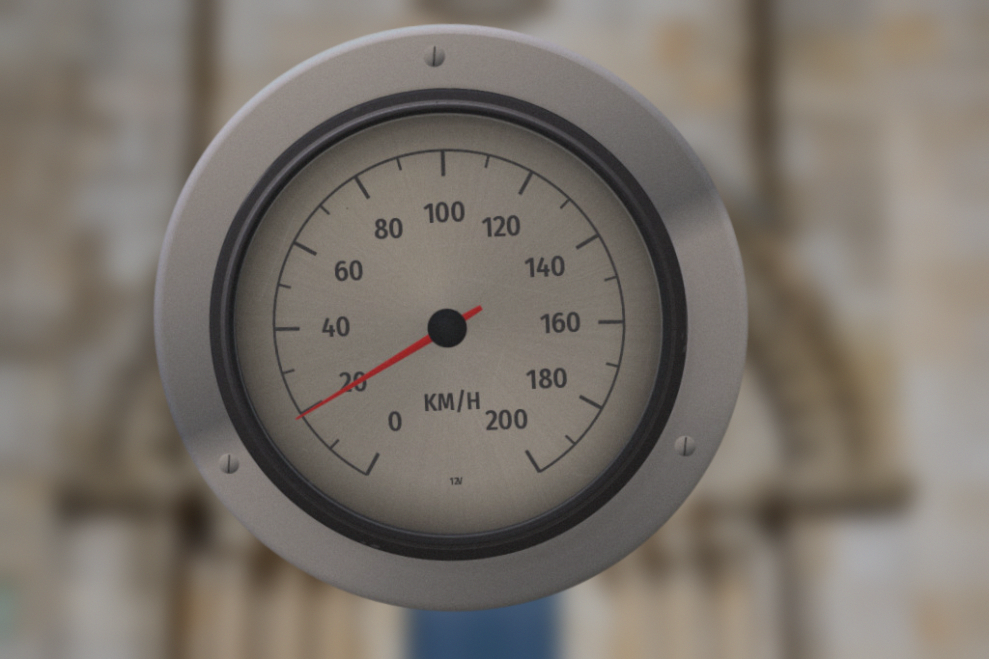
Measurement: 20 km/h
